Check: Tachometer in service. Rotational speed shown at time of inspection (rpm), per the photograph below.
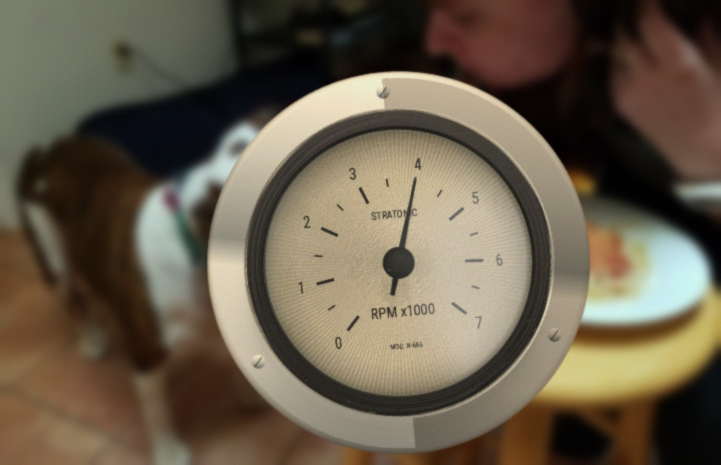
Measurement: 4000 rpm
